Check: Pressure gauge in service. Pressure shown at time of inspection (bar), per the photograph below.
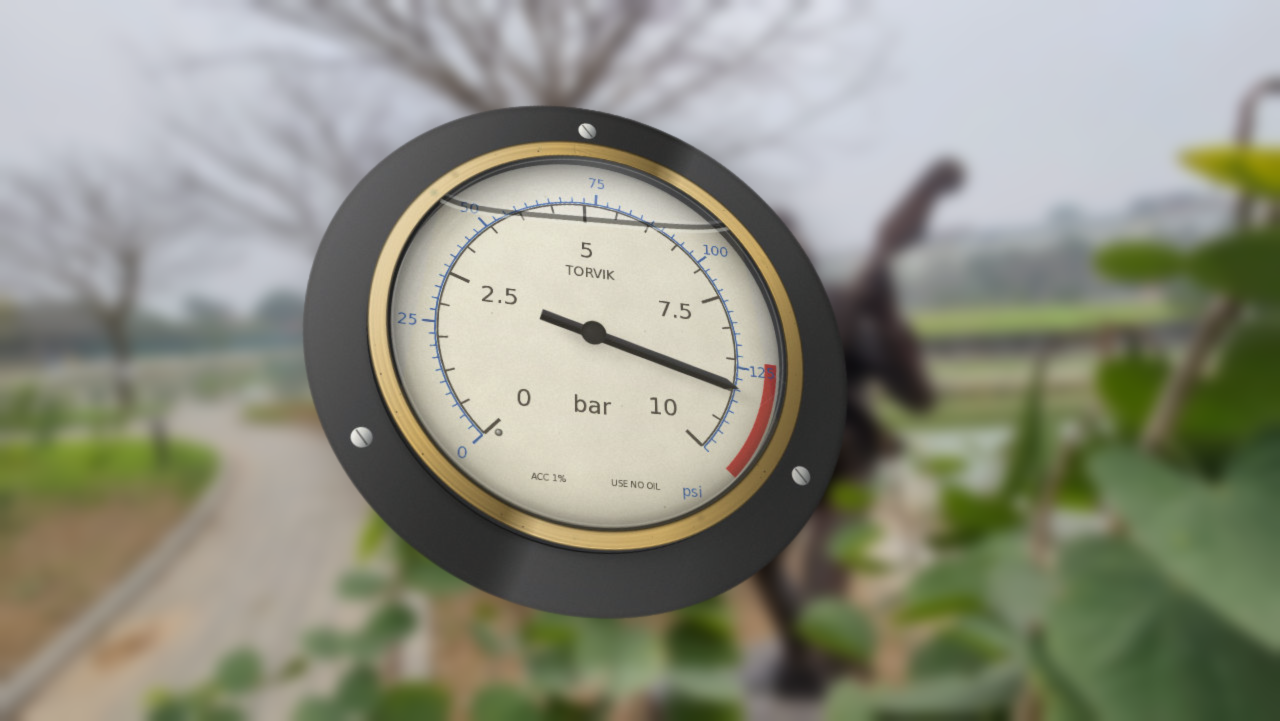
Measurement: 9 bar
